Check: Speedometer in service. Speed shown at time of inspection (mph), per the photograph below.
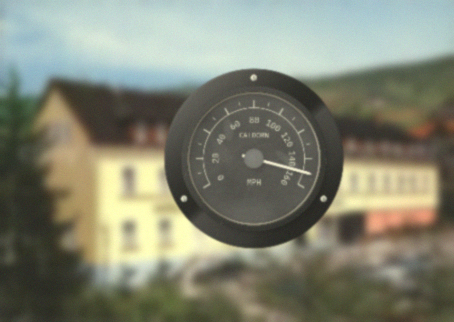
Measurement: 150 mph
